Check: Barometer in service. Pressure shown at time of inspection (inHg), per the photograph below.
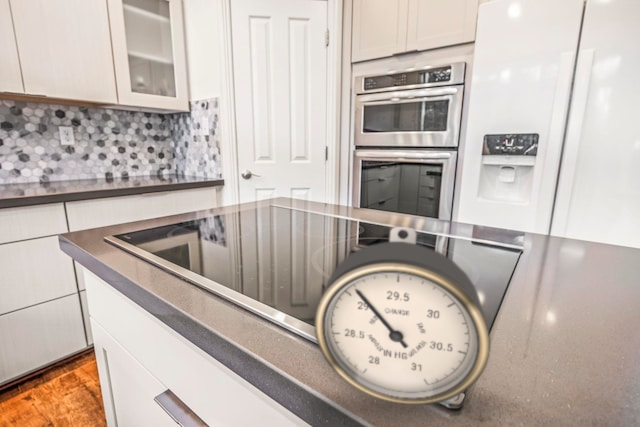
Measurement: 29.1 inHg
